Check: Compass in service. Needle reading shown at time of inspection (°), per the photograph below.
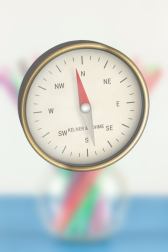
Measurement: 350 °
